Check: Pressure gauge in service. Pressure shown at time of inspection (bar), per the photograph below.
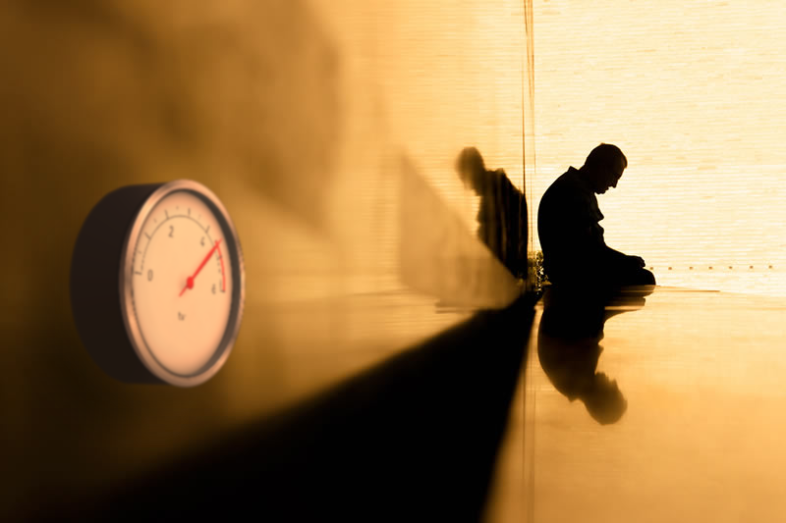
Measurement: 4.5 bar
